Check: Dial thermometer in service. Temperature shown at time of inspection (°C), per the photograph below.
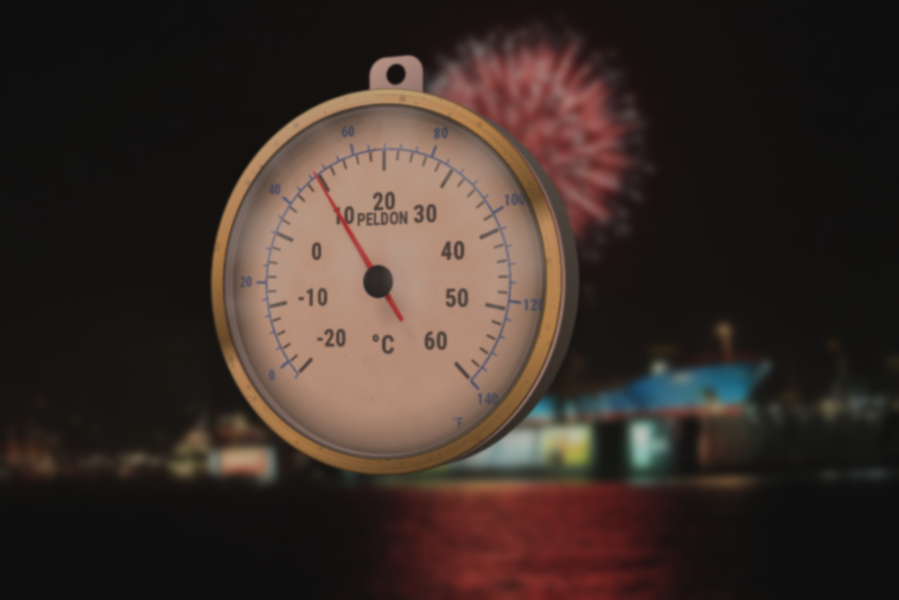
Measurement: 10 °C
